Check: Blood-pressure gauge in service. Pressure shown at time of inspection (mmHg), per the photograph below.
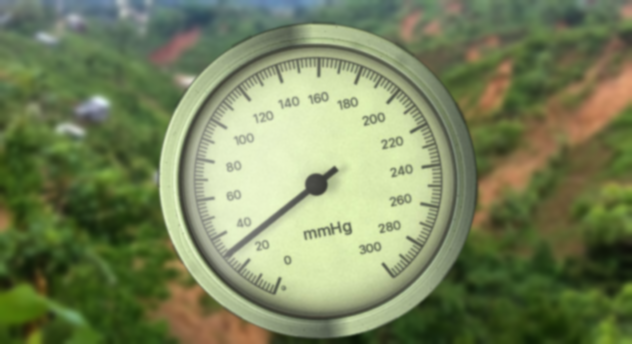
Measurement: 30 mmHg
